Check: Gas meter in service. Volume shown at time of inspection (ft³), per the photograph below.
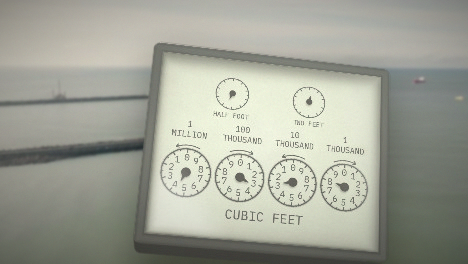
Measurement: 432800 ft³
